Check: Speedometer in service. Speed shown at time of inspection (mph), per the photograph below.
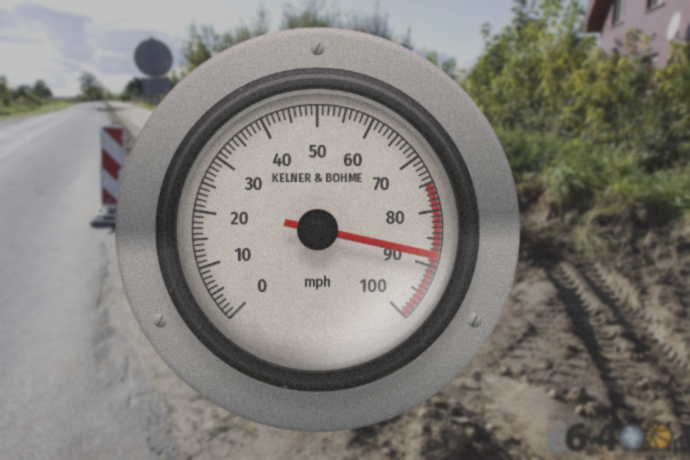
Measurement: 88 mph
